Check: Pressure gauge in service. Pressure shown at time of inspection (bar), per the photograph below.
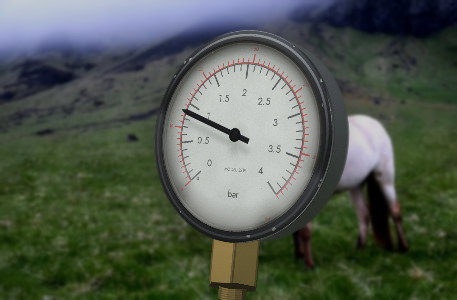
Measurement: 0.9 bar
